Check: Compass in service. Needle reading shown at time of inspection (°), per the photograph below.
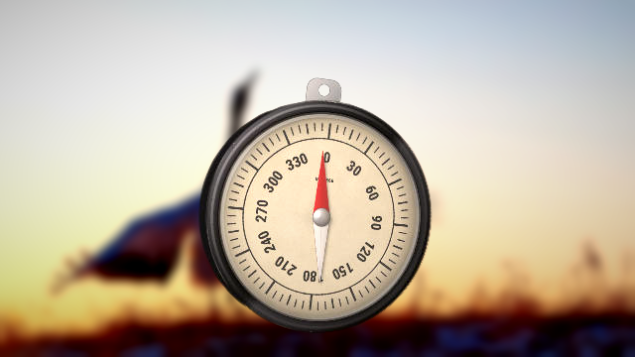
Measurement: 355 °
